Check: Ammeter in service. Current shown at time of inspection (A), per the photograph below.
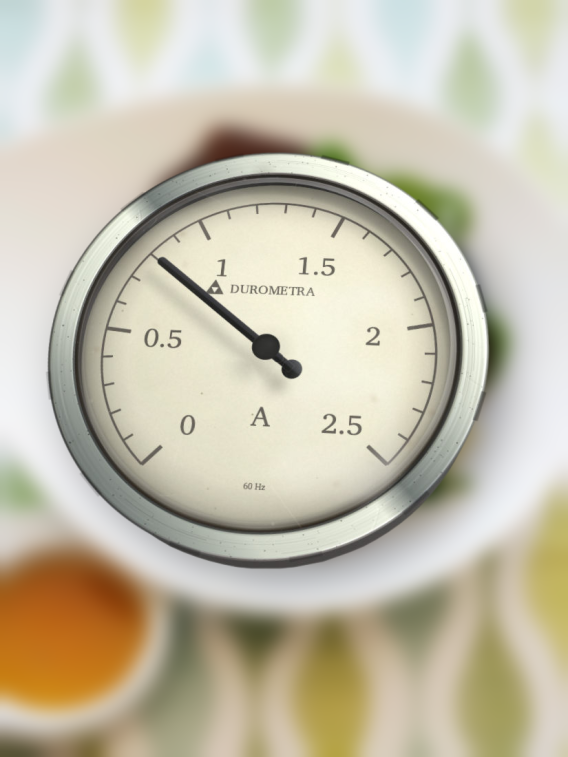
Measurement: 0.8 A
